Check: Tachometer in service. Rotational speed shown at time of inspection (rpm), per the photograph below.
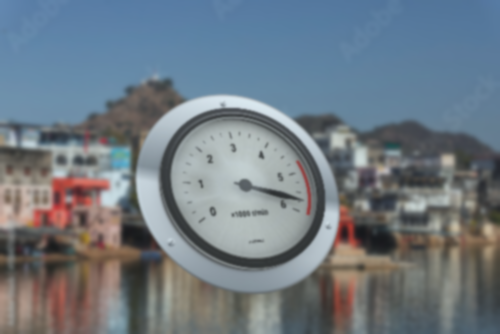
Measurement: 5750 rpm
